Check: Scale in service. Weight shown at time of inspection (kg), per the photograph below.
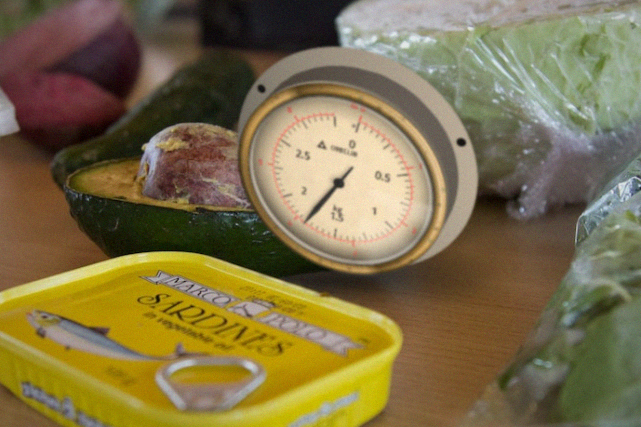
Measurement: 1.75 kg
